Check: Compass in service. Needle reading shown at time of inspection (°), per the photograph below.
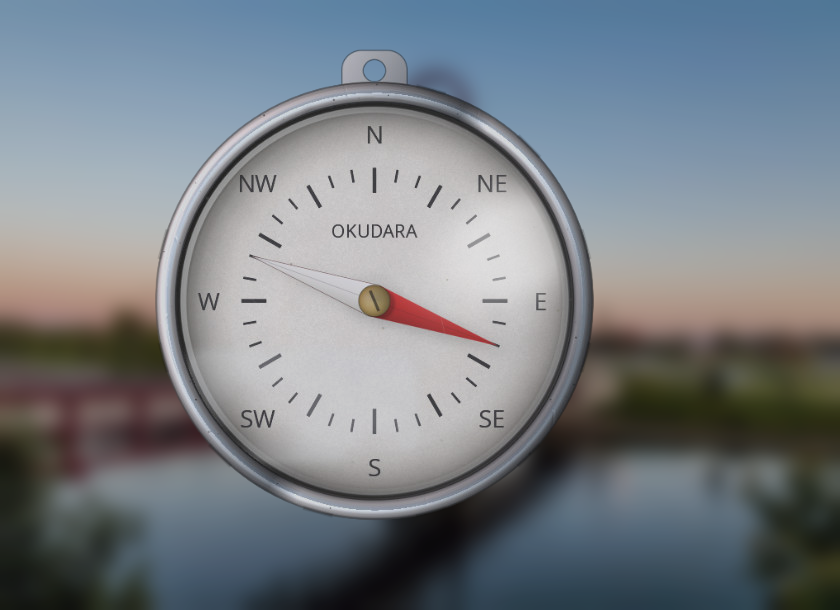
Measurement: 110 °
